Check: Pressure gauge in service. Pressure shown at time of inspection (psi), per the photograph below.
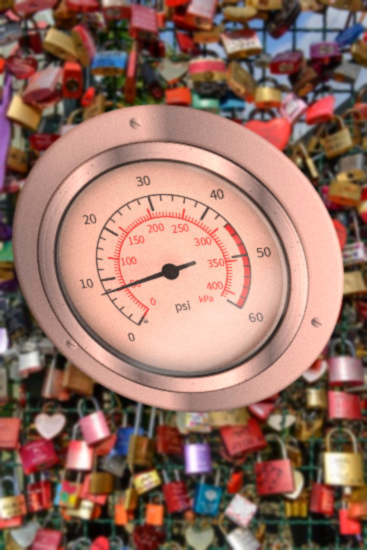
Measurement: 8 psi
